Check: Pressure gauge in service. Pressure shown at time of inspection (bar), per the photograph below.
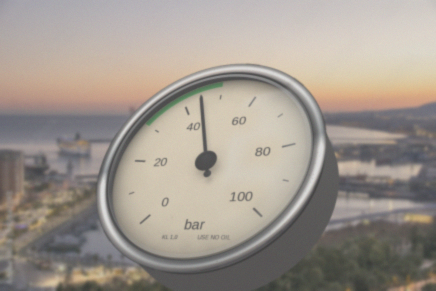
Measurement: 45 bar
